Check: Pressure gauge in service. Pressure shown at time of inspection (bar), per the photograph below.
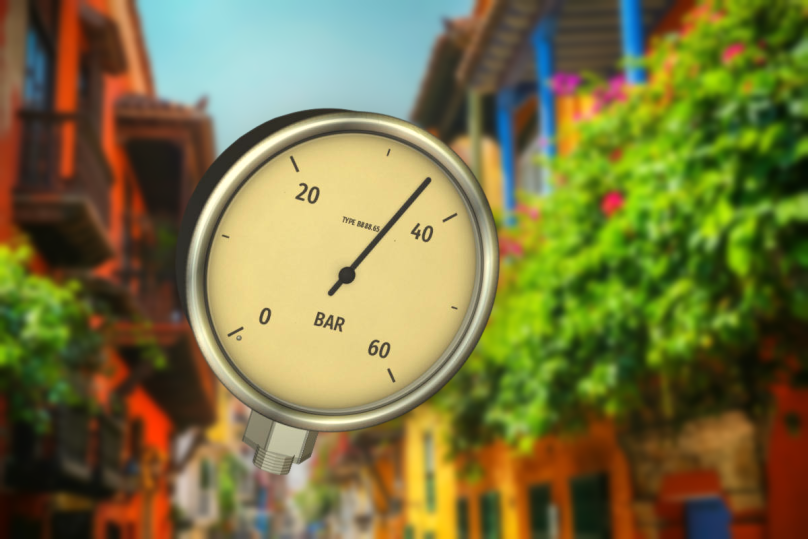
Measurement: 35 bar
